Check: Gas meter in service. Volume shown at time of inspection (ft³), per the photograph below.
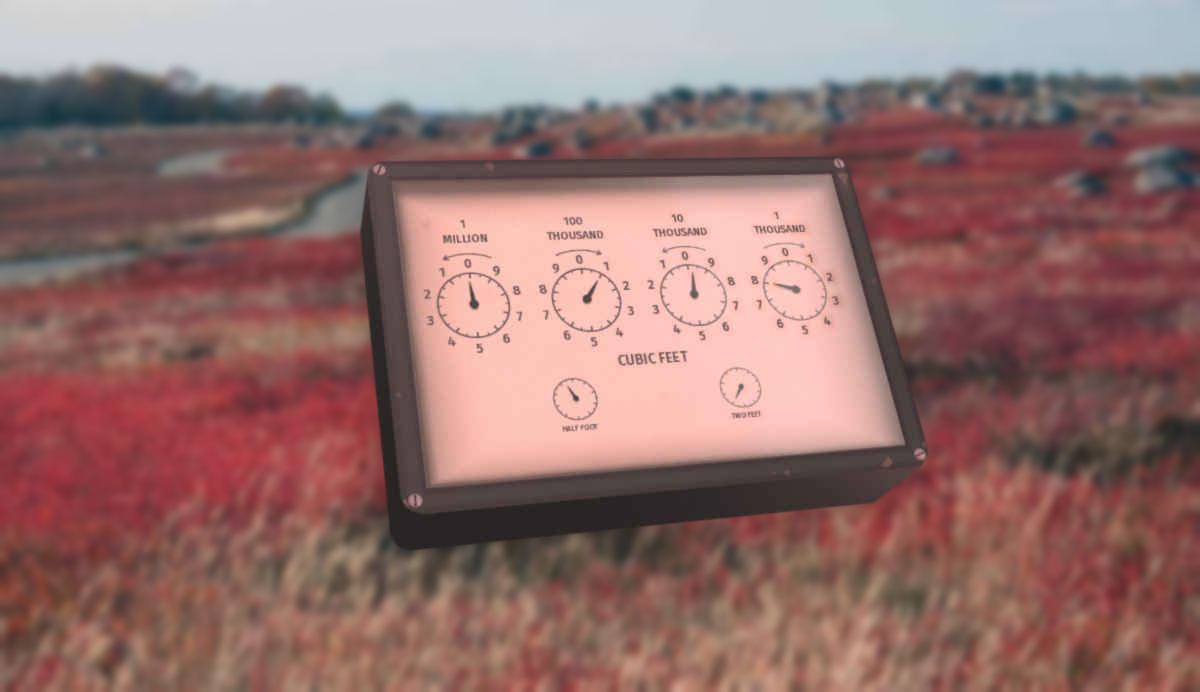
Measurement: 9800 ft³
